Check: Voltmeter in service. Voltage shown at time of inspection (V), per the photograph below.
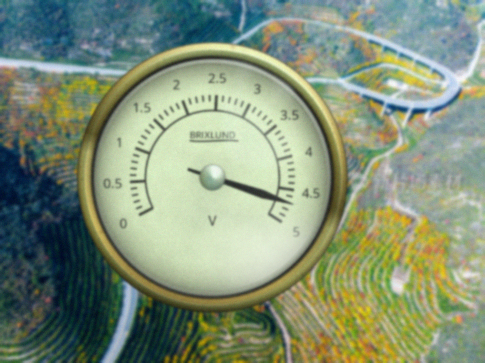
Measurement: 4.7 V
